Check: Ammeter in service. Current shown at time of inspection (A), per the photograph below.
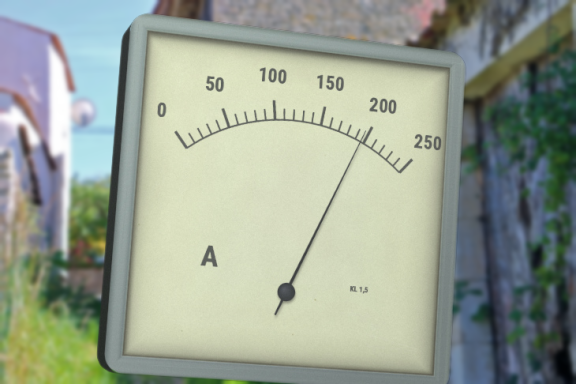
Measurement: 195 A
